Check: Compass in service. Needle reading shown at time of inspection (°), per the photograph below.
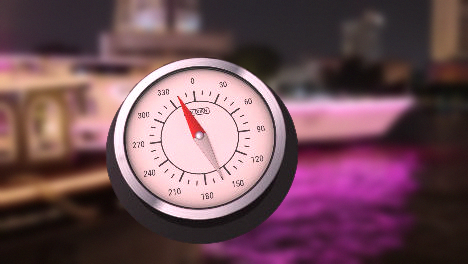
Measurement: 340 °
